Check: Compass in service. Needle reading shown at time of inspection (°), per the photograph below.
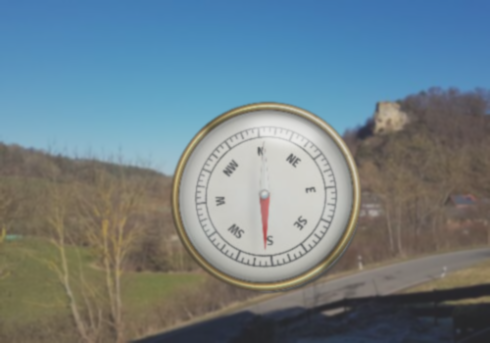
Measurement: 185 °
